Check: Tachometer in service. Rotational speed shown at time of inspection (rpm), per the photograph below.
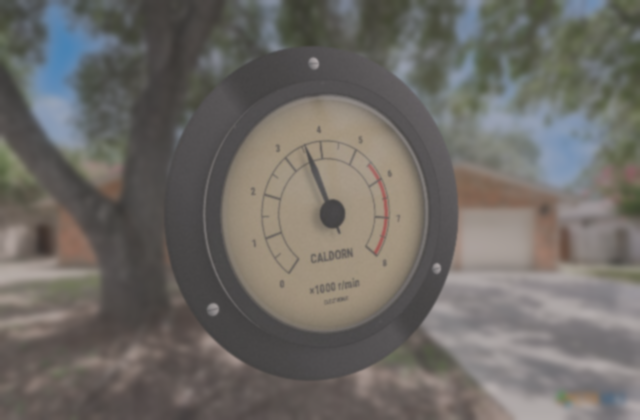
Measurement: 3500 rpm
